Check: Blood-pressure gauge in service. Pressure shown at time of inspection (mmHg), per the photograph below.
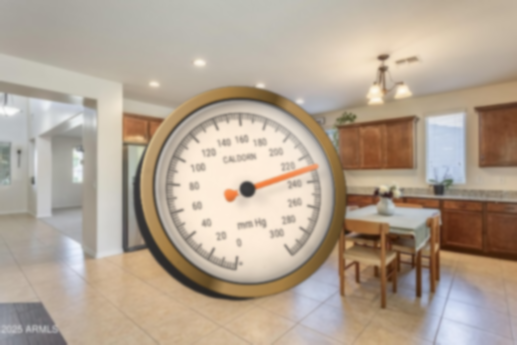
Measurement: 230 mmHg
